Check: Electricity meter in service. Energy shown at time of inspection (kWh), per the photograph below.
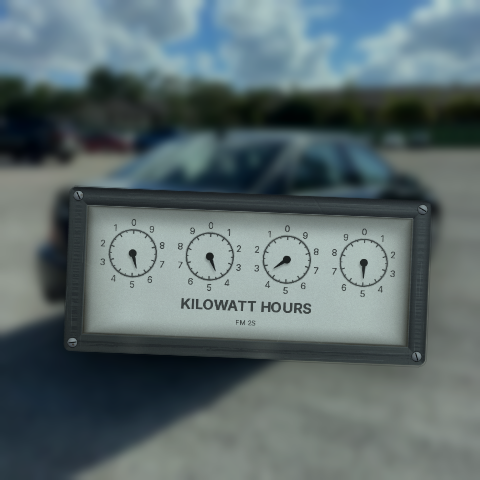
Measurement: 5435 kWh
